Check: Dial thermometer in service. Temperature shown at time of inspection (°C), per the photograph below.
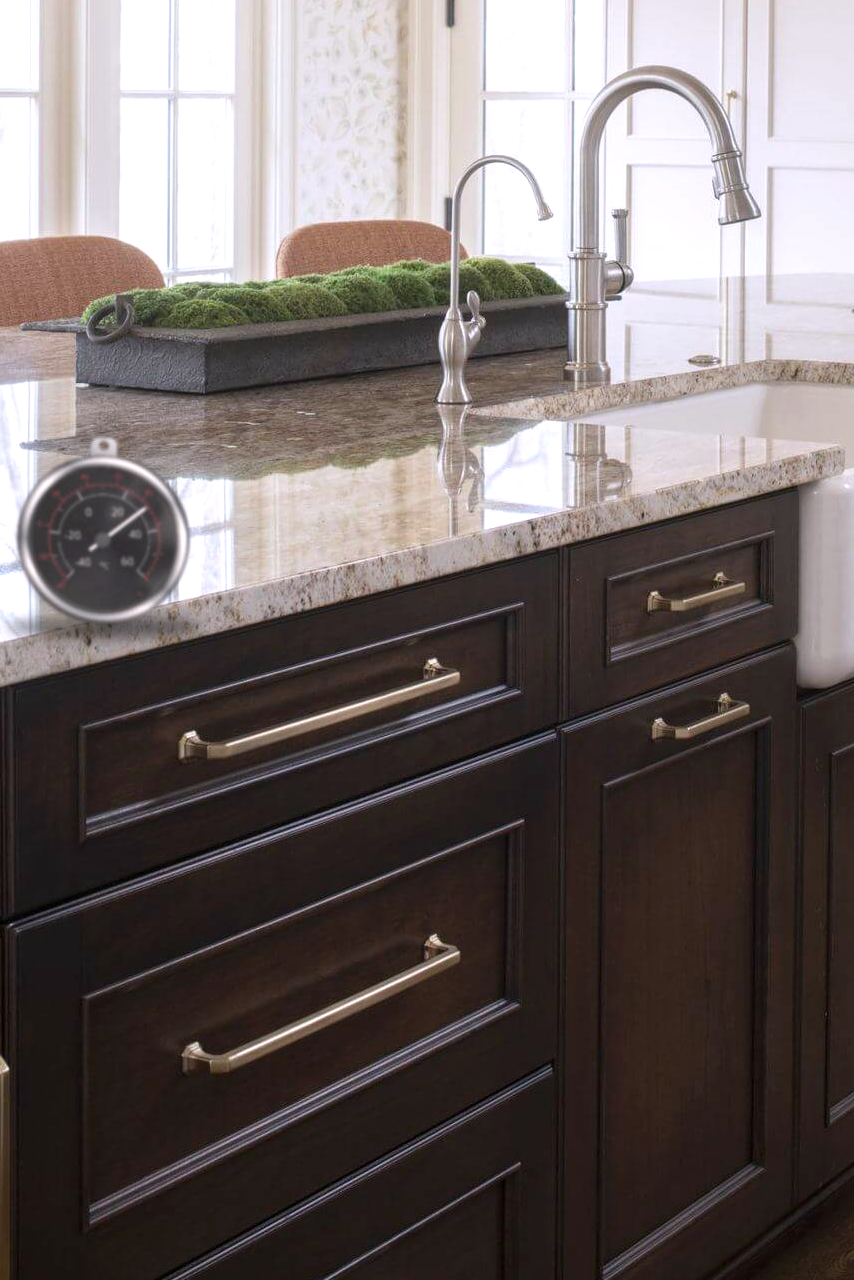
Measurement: 30 °C
